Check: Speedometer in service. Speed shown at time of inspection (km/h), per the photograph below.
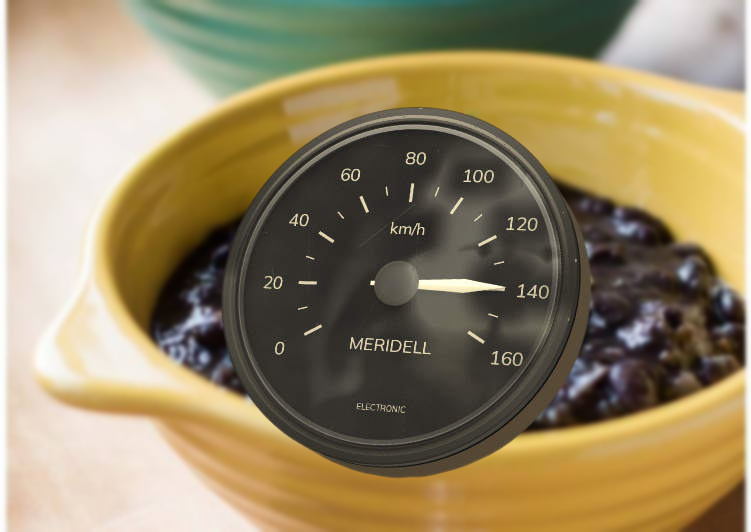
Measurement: 140 km/h
